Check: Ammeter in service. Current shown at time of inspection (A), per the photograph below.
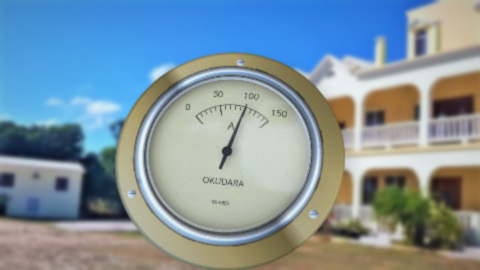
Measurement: 100 A
